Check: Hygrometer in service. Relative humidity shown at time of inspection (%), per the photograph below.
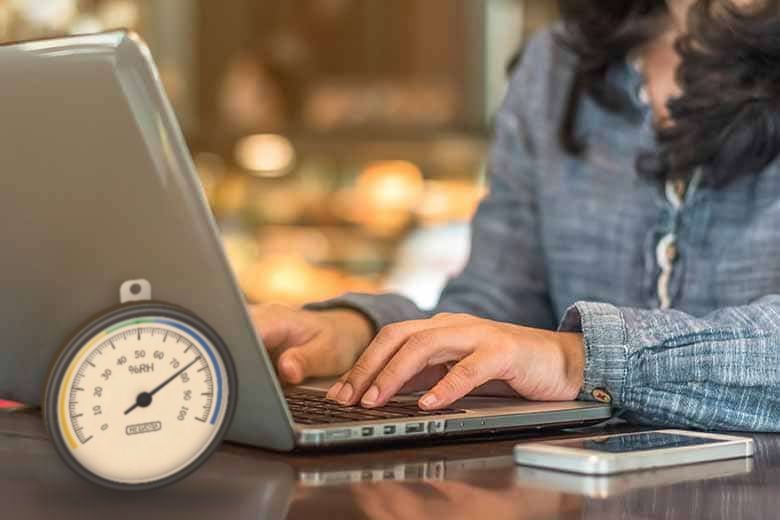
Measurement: 75 %
